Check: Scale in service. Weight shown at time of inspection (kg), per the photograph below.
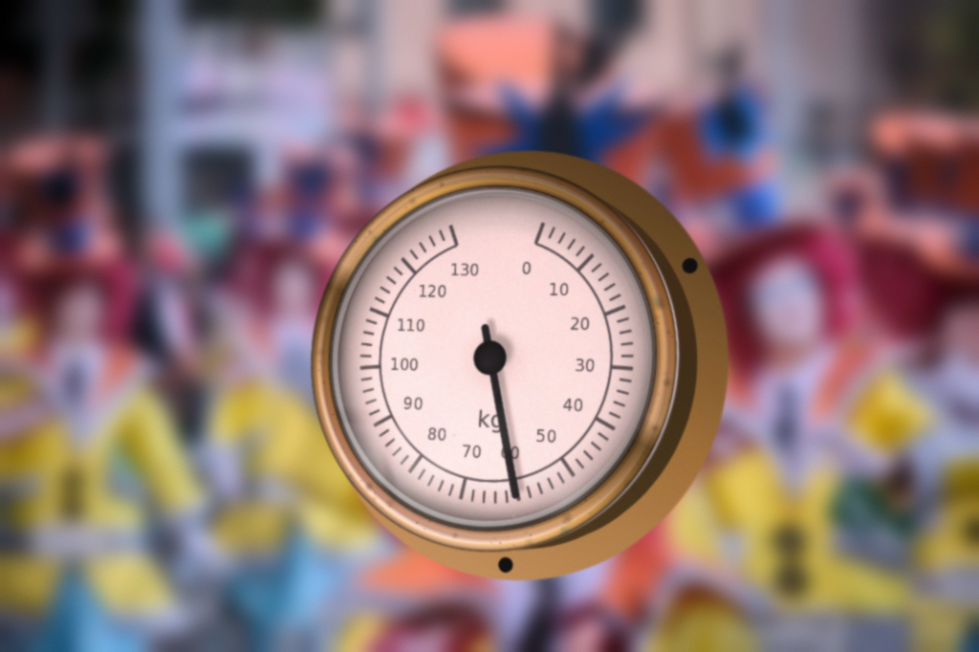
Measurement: 60 kg
